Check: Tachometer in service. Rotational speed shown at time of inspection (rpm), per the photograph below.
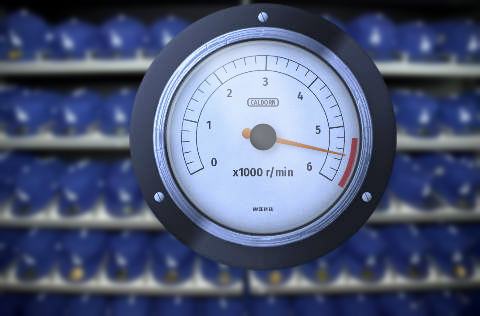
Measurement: 5500 rpm
